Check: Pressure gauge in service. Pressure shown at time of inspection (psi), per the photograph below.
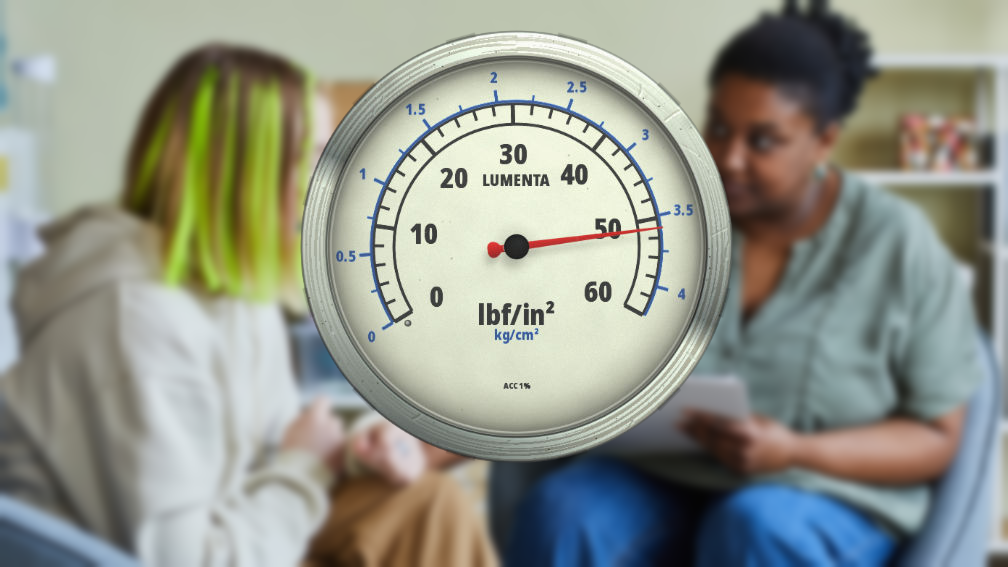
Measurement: 51 psi
